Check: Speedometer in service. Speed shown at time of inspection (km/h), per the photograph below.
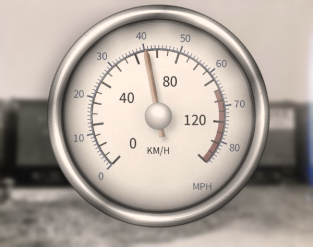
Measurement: 65 km/h
